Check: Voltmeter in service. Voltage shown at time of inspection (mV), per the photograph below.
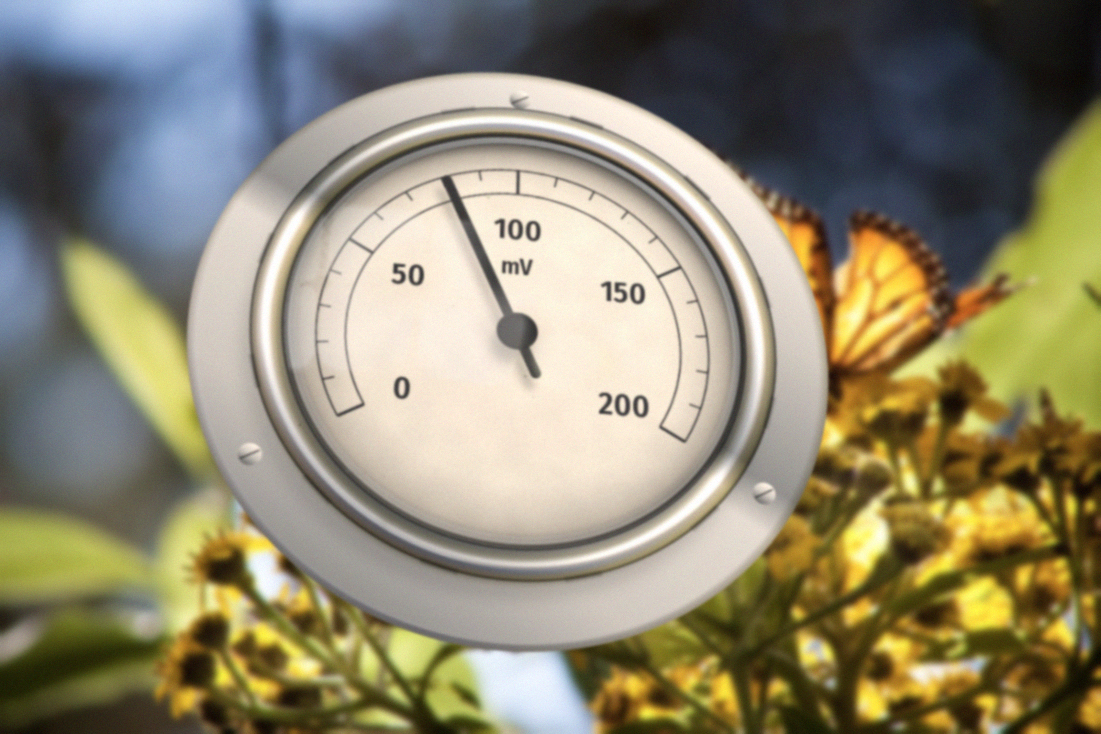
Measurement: 80 mV
